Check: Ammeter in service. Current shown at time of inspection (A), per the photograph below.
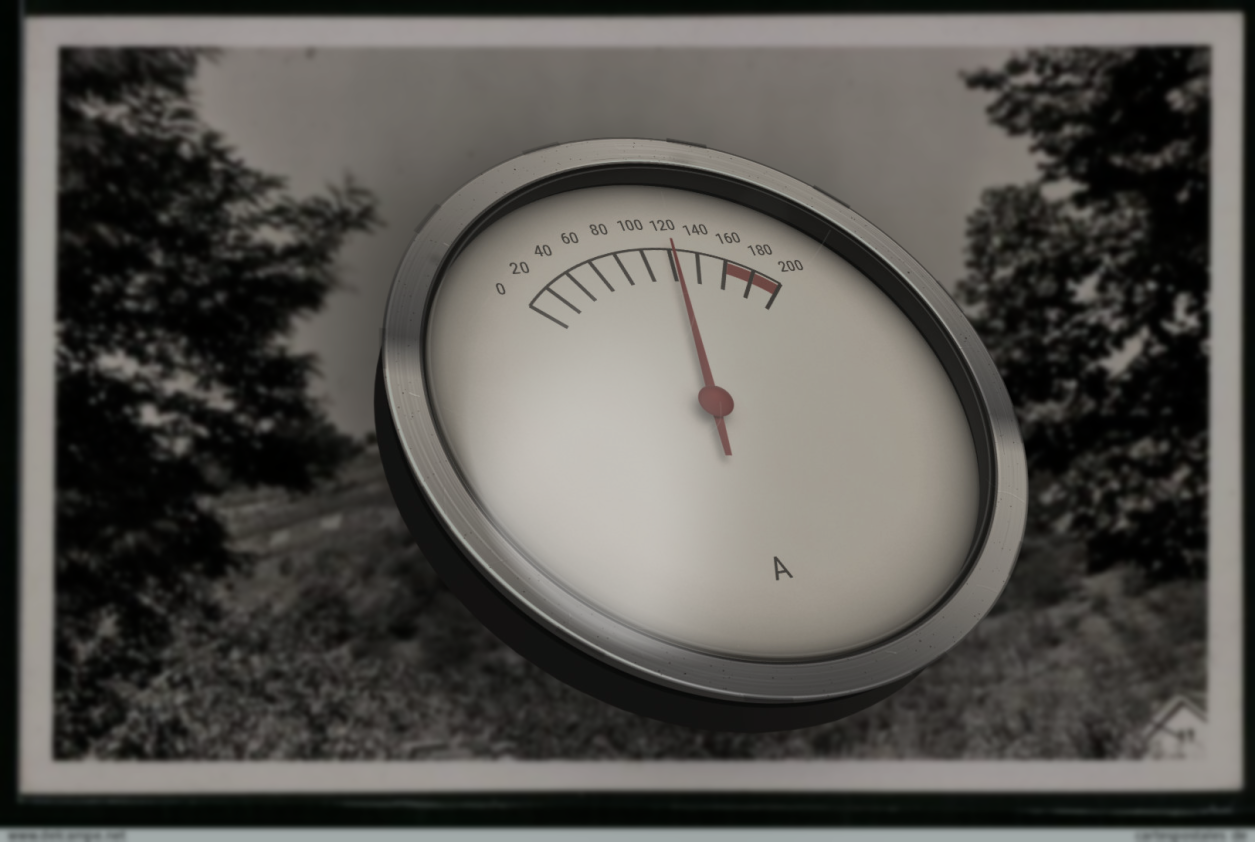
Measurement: 120 A
